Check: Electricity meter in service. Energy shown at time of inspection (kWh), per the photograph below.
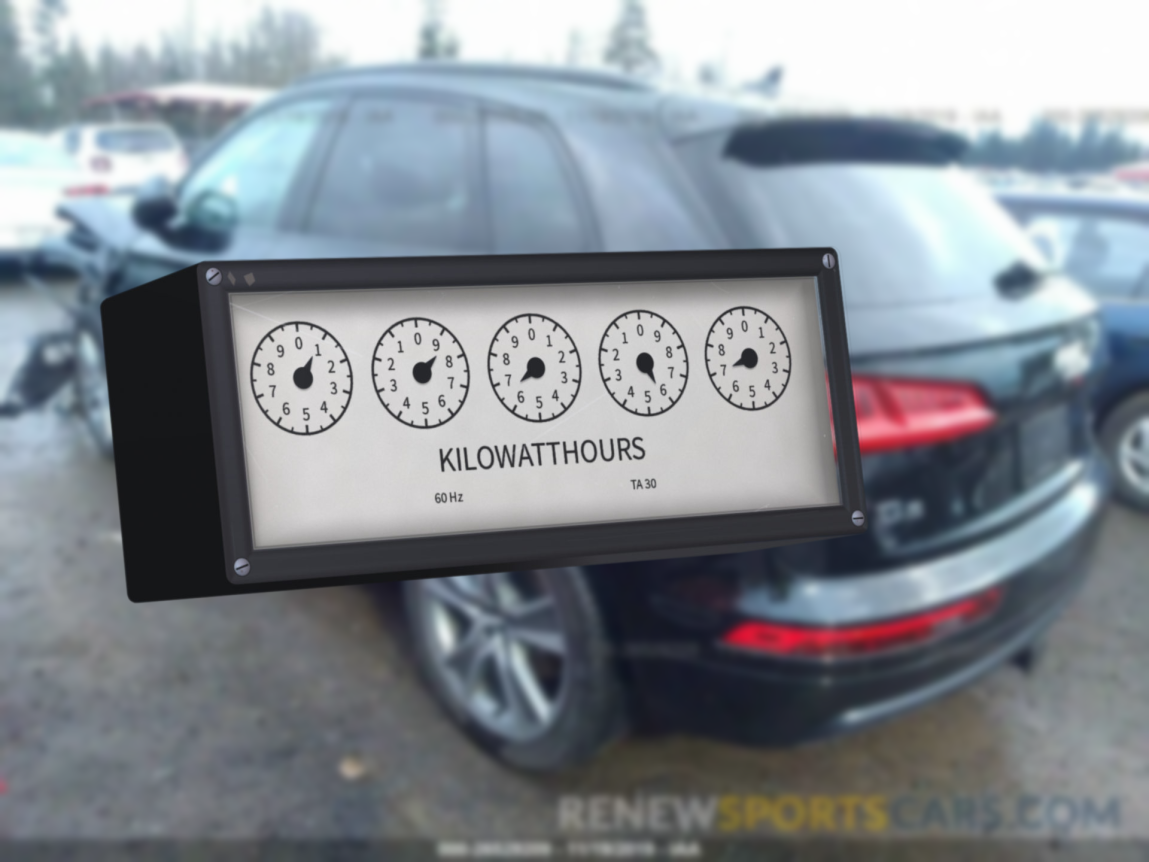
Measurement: 8657 kWh
